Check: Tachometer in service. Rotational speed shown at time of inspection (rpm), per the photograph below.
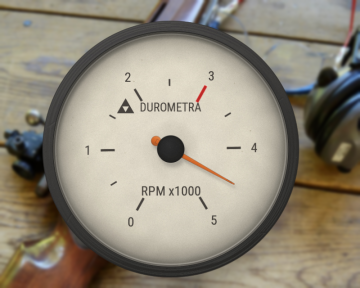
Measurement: 4500 rpm
